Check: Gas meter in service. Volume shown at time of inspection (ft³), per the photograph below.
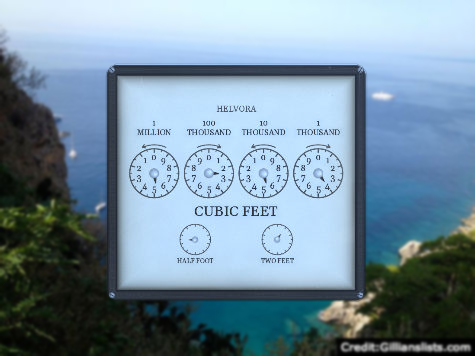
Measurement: 525400 ft³
